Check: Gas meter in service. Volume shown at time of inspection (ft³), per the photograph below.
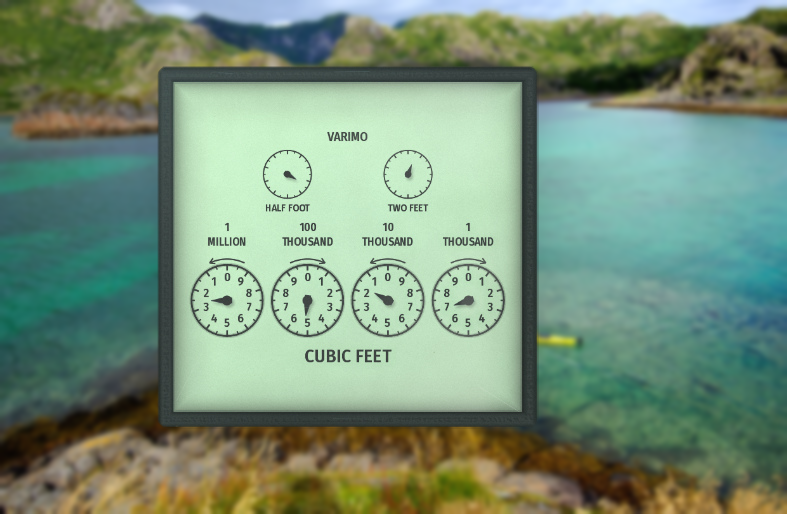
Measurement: 251700 ft³
